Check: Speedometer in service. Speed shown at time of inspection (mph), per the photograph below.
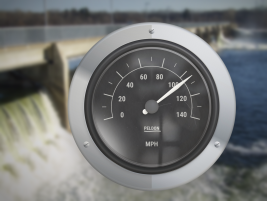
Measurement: 105 mph
